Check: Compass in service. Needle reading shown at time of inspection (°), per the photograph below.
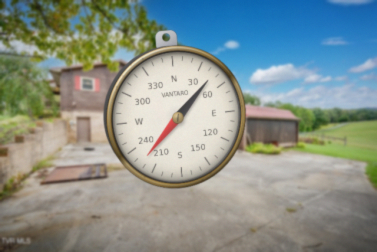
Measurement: 225 °
